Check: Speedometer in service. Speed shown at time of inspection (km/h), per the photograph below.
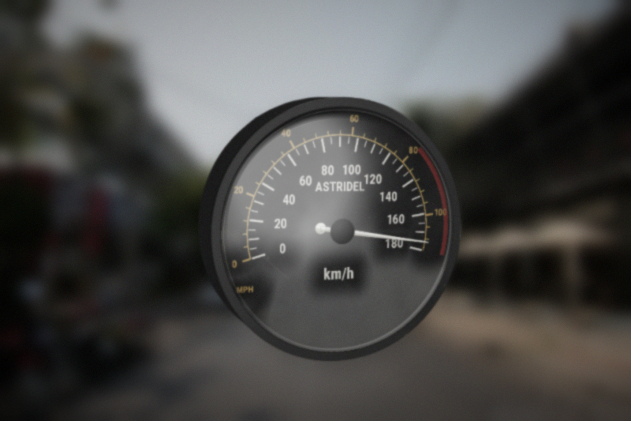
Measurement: 175 km/h
